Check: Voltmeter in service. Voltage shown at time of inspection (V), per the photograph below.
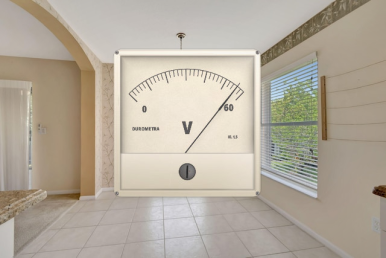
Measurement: 56 V
